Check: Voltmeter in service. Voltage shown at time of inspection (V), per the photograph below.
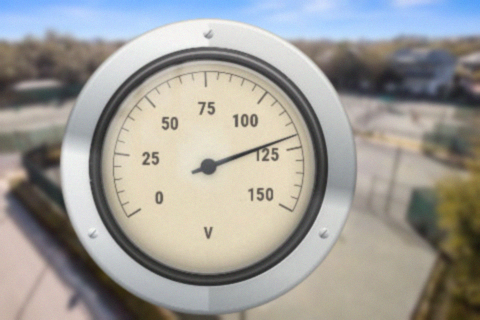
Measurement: 120 V
